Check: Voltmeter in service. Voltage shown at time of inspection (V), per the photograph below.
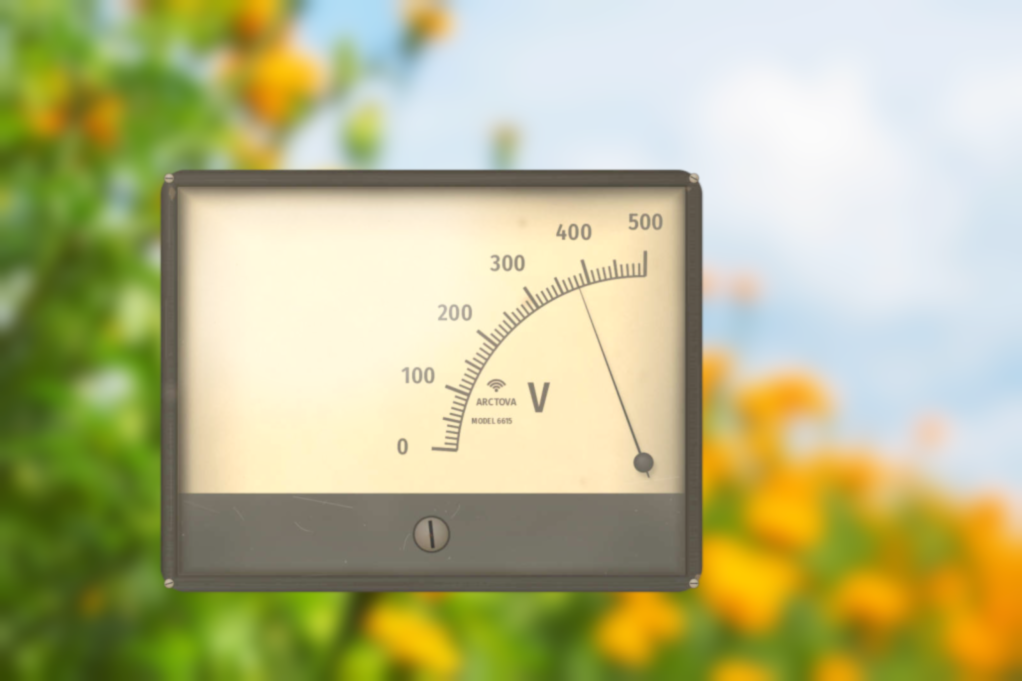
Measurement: 380 V
